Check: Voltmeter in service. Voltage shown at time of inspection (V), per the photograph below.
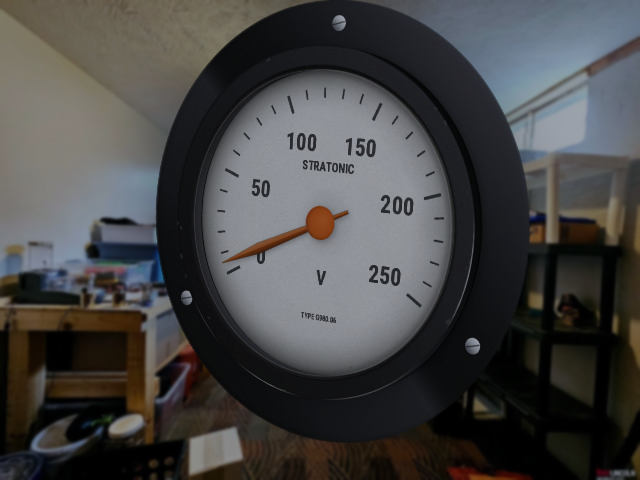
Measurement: 5 V
